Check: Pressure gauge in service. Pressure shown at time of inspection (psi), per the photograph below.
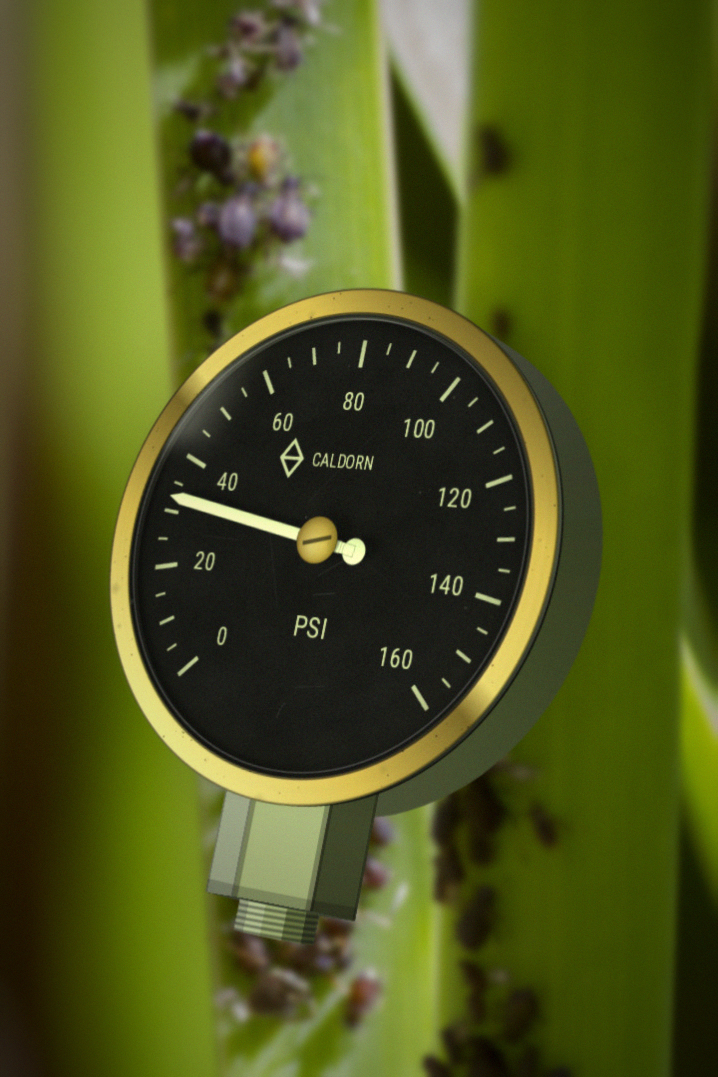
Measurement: 32.5 psi
